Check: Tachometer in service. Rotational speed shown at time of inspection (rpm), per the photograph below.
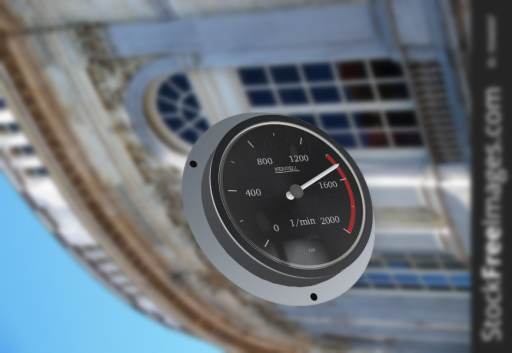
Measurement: 1500 rpm
